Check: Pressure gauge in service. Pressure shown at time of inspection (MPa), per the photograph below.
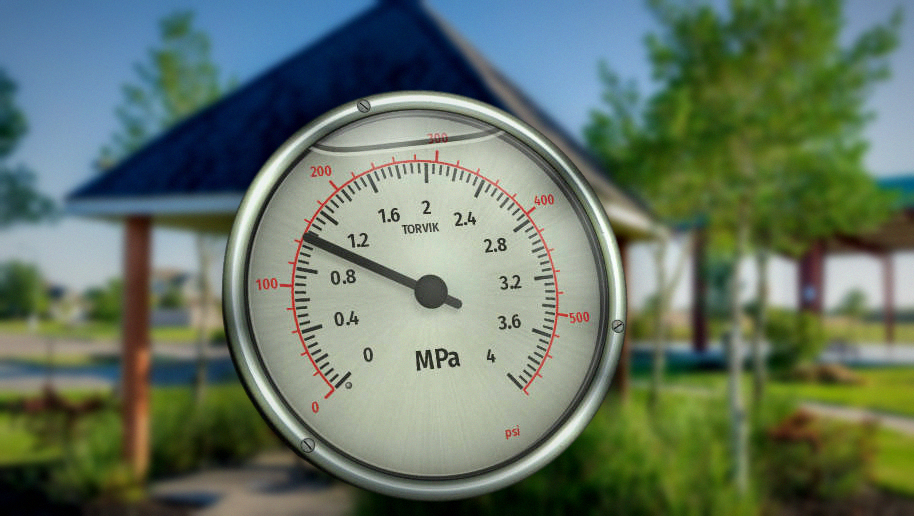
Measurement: 1 MPa
